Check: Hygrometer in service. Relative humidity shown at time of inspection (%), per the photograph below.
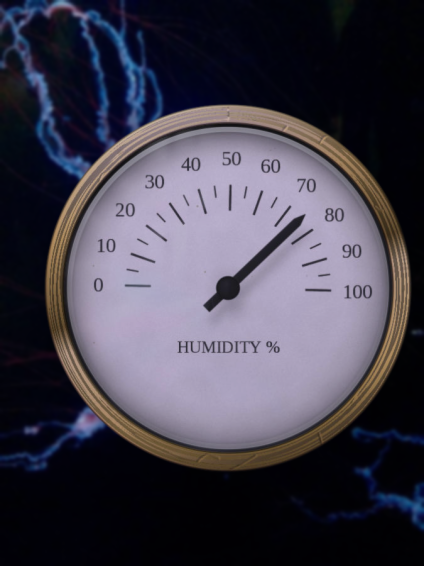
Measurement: 75 %
